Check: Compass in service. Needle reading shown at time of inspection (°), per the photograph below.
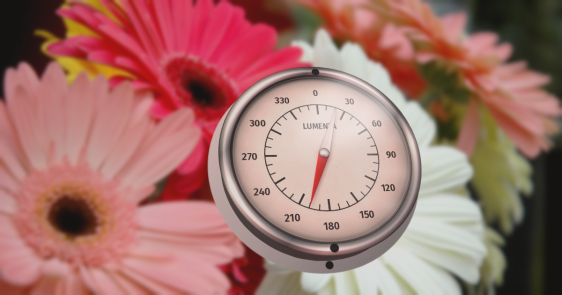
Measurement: 200 °
